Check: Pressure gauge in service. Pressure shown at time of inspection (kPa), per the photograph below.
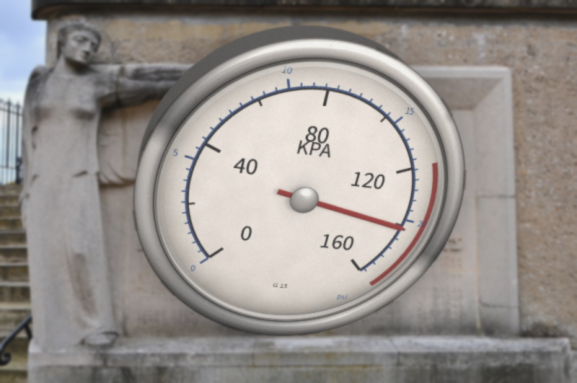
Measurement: 140 kPa
